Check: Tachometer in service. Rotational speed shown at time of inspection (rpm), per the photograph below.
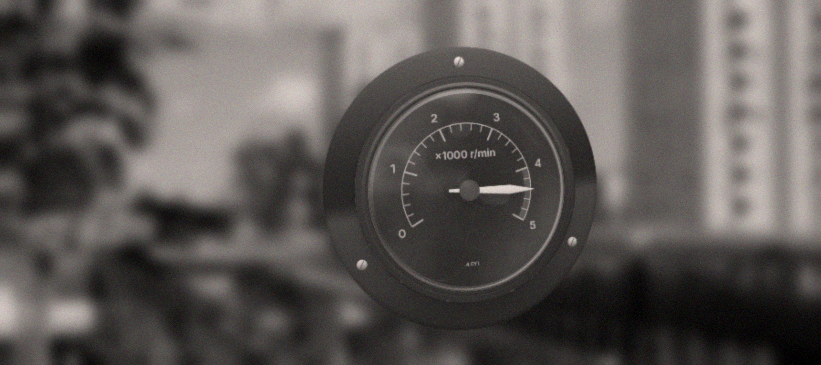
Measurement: 4400 rpm
